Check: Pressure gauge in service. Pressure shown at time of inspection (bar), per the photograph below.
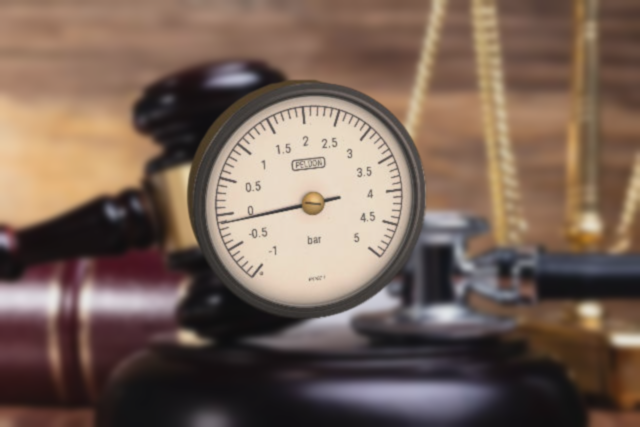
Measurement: -0.1 bar
